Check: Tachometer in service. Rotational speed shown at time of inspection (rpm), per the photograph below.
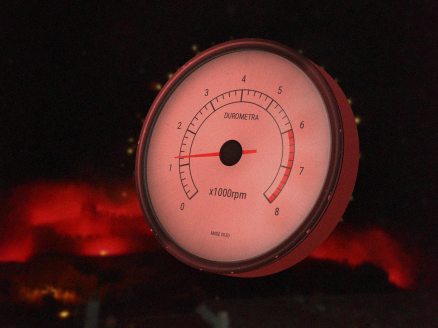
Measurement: 1200 rpm
